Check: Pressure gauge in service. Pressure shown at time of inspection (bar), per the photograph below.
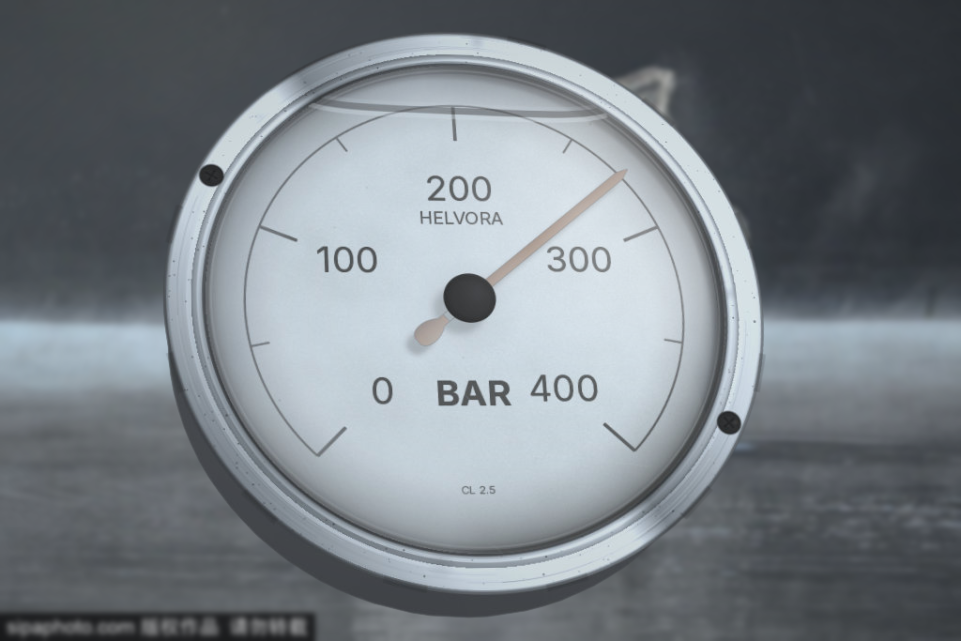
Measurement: 275 bar
